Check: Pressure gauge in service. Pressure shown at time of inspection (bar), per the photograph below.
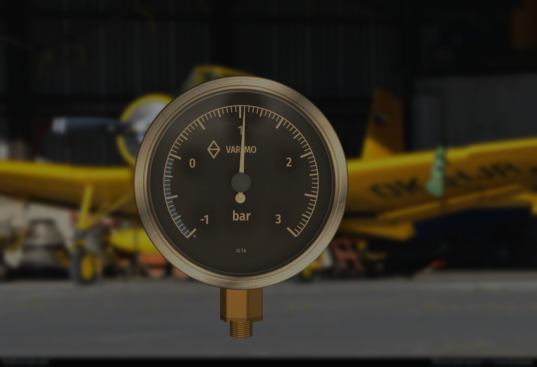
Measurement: 1.05 bar
